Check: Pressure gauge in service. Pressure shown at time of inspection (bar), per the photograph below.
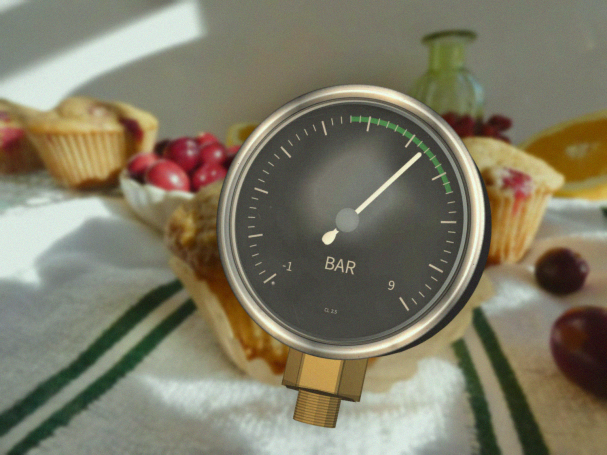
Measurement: 5.4 bar
